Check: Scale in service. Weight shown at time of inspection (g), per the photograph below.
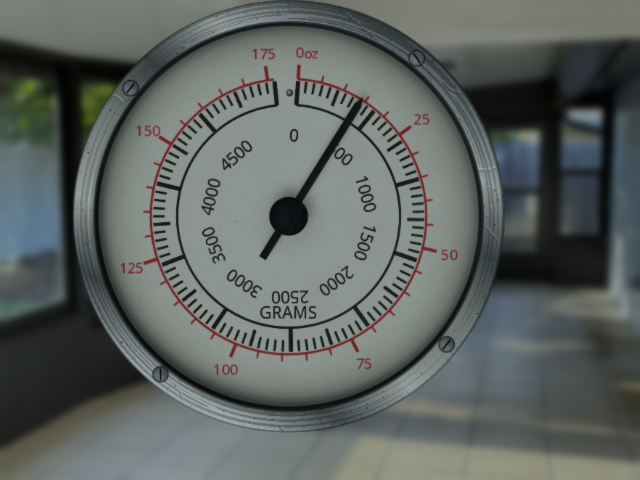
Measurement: 400 g
